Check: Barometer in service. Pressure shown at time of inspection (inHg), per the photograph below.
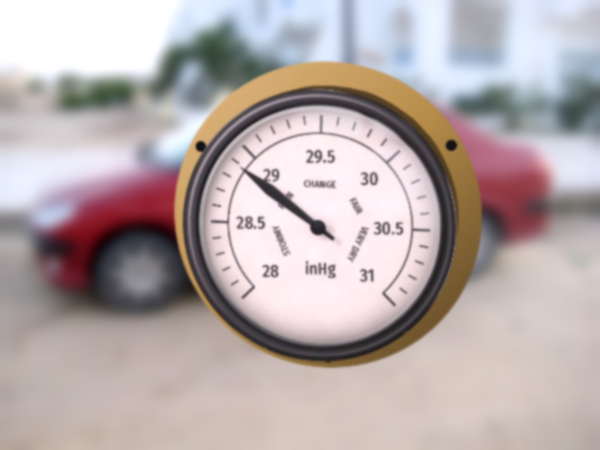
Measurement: 28.9 inHg
